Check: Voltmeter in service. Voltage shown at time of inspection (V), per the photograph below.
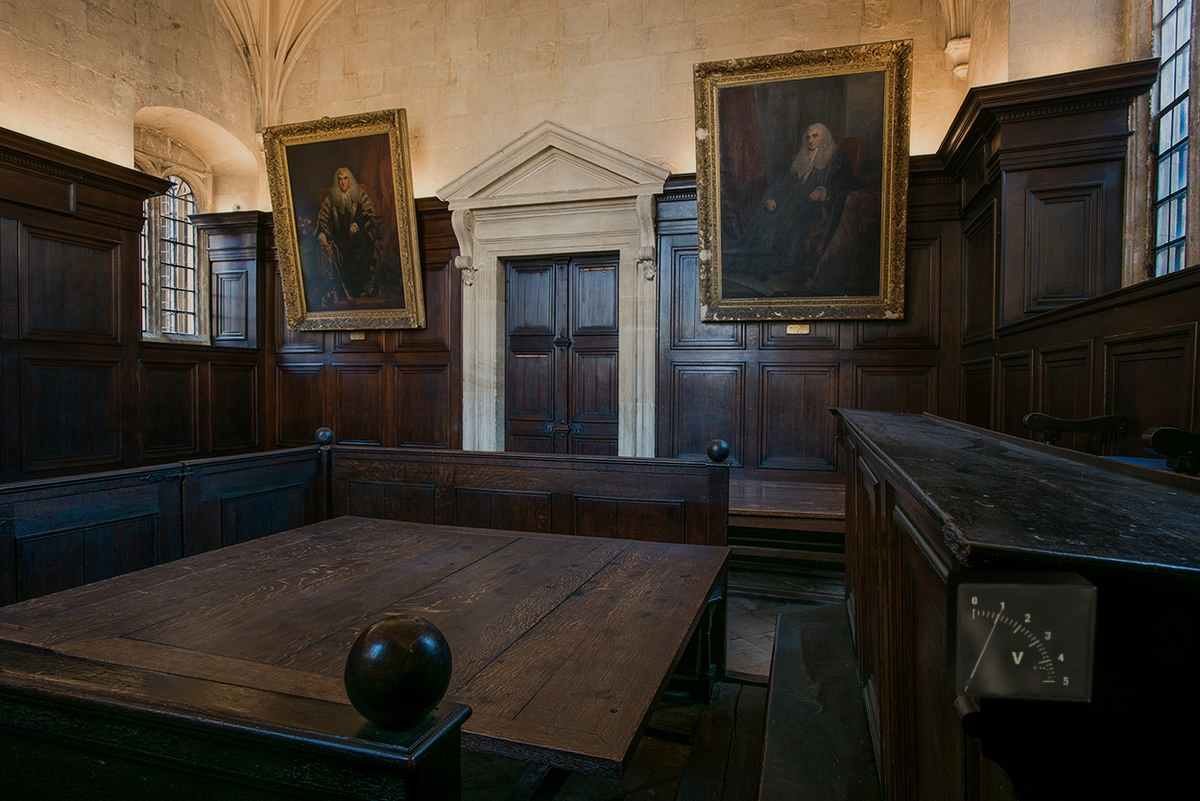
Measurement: 1 V
